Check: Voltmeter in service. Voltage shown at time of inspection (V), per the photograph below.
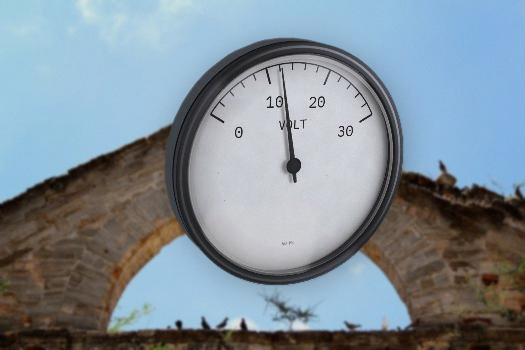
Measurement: 12 V
